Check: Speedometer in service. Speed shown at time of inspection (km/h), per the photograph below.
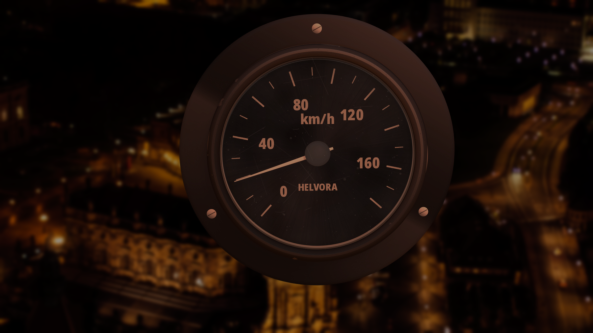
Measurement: 20 km/h
